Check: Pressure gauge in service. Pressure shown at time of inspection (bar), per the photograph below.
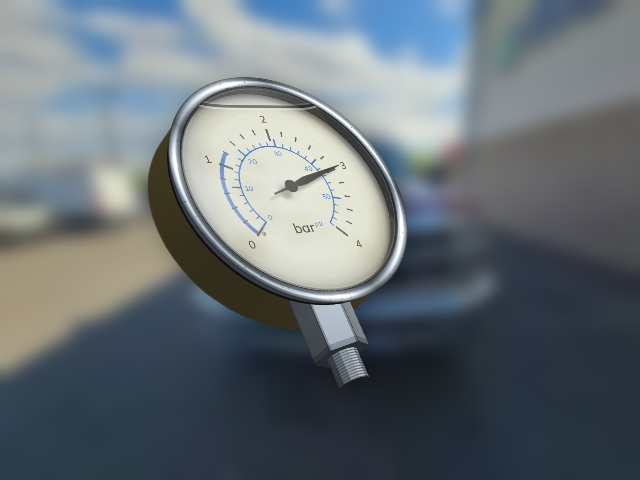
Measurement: 3 bar
